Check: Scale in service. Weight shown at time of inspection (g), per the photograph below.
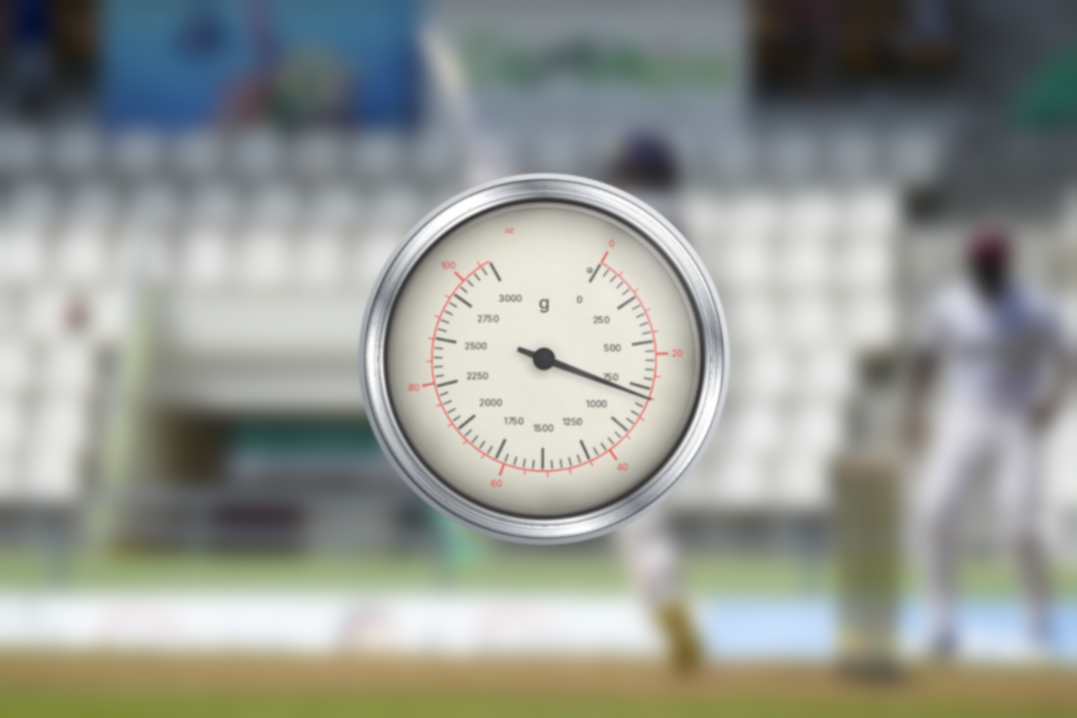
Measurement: 800 g
